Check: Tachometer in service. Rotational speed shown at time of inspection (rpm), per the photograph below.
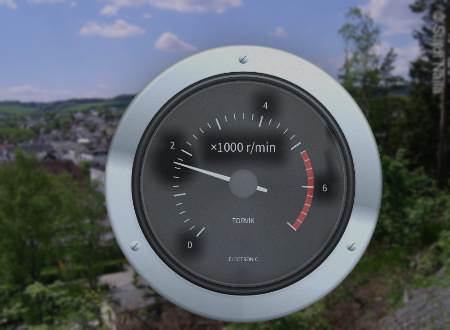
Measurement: 1700 rpm
